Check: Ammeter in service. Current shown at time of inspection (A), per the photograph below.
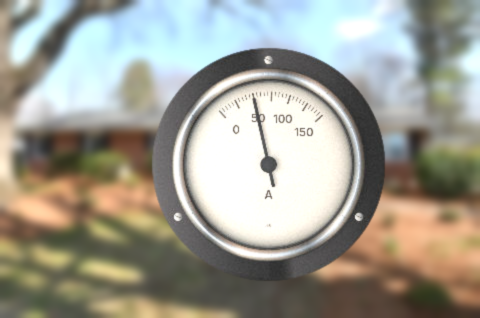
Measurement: 50 A
